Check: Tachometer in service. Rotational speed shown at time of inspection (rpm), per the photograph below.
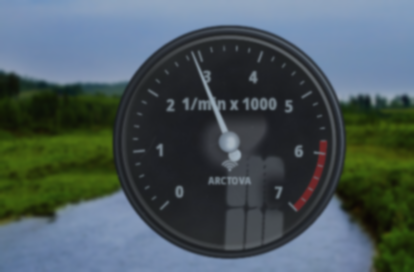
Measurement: 2900 rpm
